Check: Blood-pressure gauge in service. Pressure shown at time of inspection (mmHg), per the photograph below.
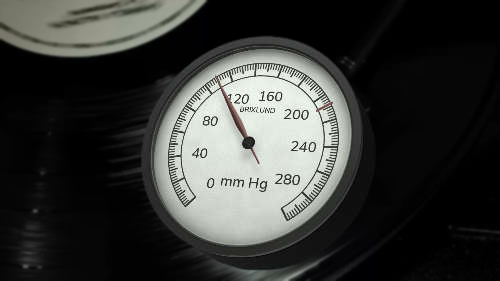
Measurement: 110 mmHg
